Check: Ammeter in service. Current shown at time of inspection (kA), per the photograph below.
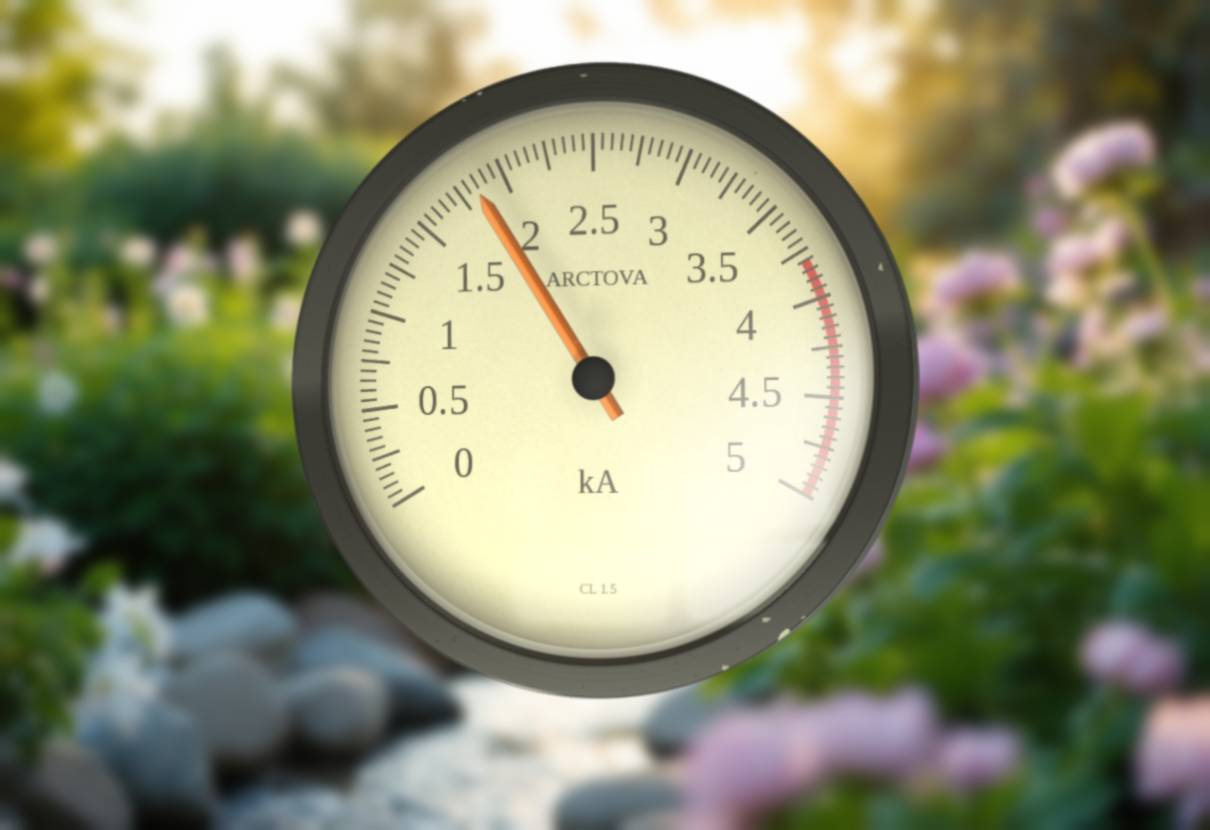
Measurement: 1.85 kA
